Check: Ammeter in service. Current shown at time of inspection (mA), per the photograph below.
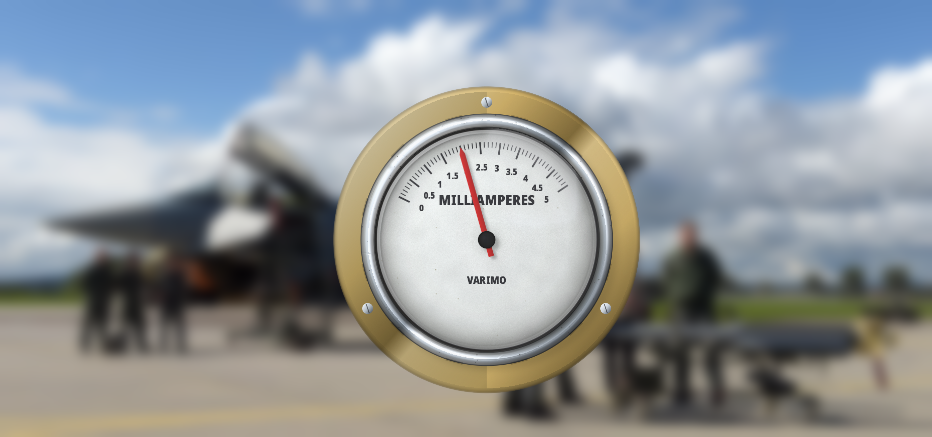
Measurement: 2 mA
